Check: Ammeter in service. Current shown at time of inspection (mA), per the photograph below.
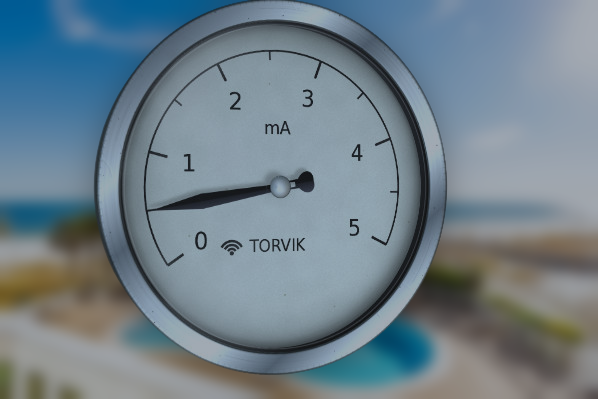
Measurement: 0.5 mA
